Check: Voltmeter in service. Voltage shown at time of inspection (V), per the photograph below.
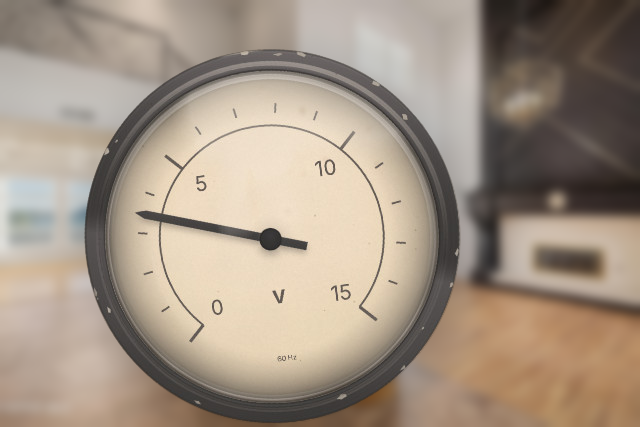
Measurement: 3.5 V
